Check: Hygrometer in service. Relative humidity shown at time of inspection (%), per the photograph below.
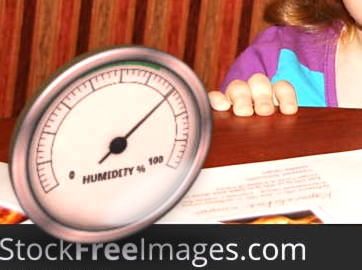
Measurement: 70 %
